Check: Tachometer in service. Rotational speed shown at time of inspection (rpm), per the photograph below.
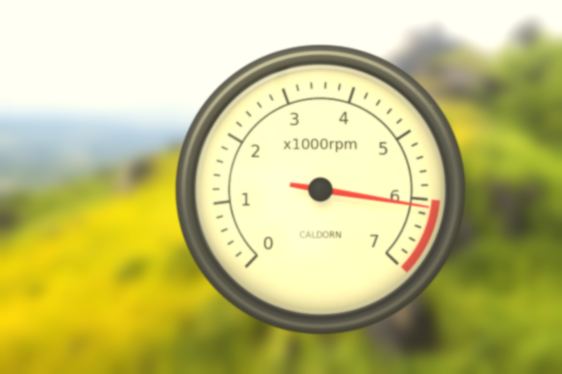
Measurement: 6100 rpm
